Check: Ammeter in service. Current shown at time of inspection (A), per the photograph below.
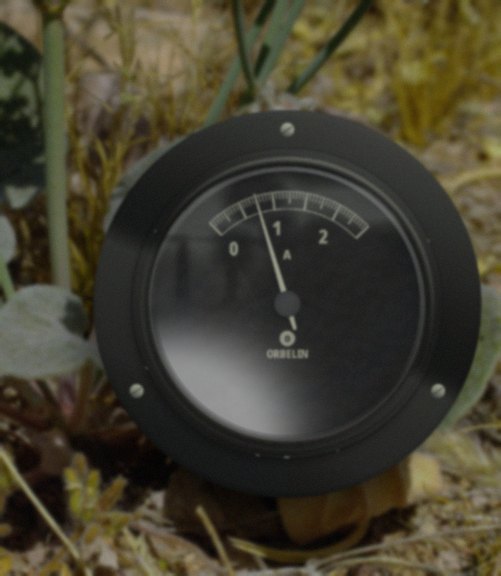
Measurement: 0.75 A
